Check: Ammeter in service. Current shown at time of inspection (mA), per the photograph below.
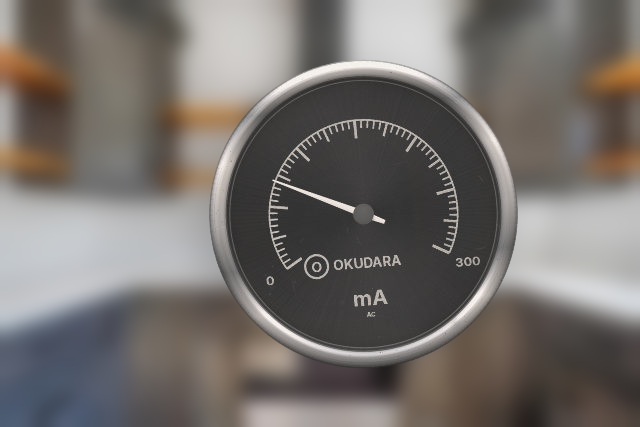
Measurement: 70 mA
